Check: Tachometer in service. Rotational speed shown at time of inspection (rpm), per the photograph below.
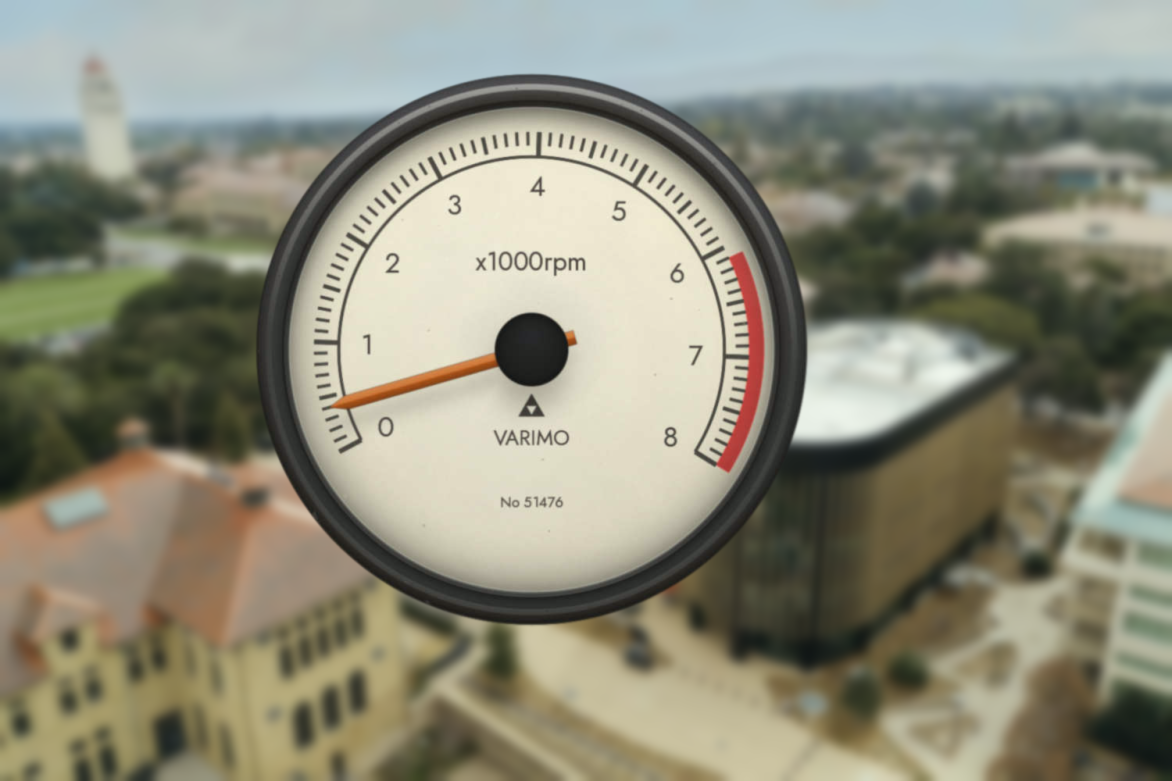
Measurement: 400 rpm
